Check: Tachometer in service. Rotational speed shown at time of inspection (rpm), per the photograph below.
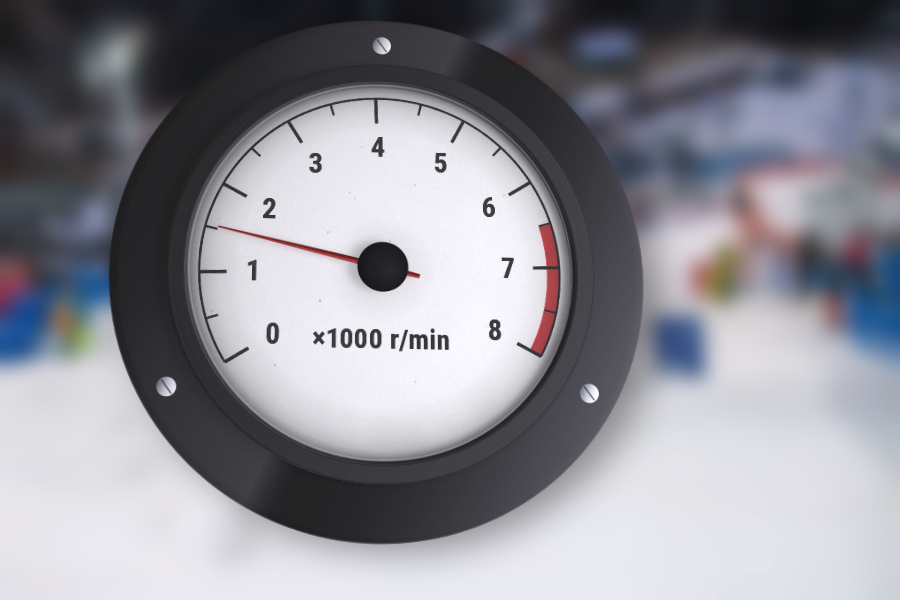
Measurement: 1500 rpm
